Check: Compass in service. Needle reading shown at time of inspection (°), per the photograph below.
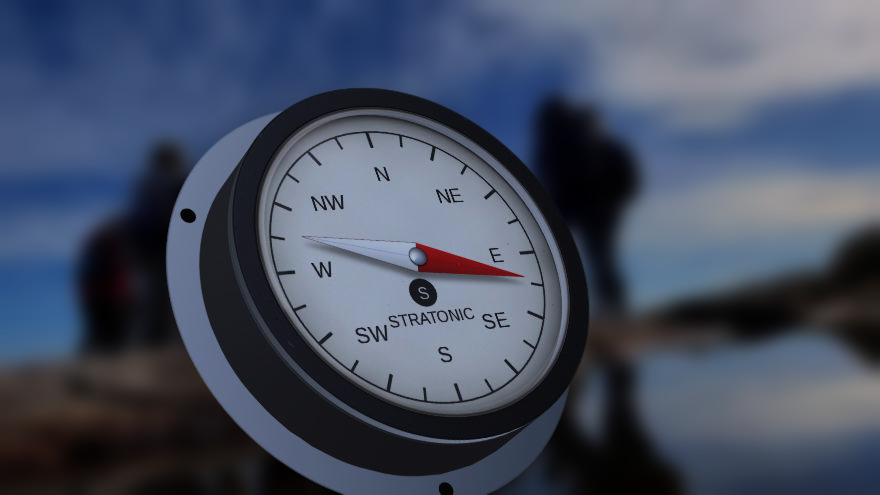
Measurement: 105 °
